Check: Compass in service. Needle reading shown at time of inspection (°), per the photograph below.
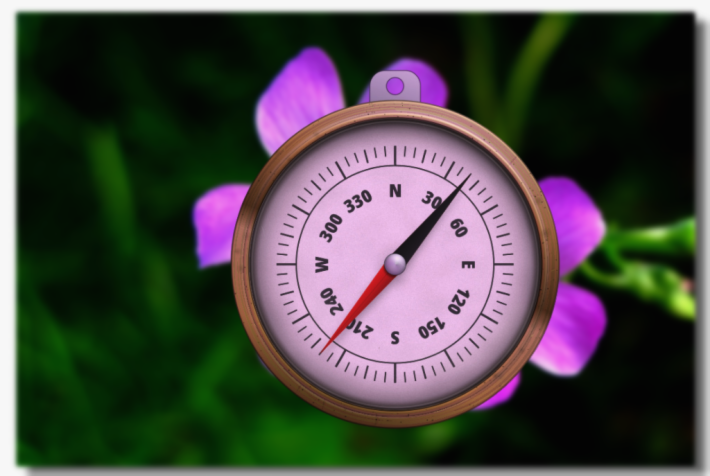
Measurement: 220 °
